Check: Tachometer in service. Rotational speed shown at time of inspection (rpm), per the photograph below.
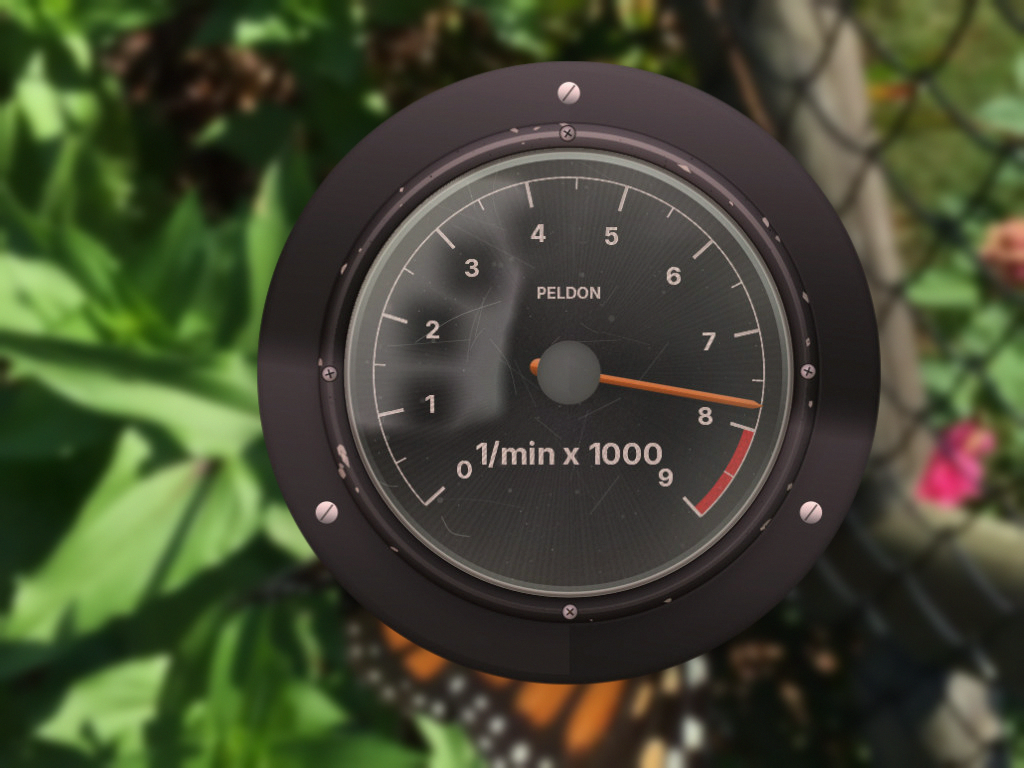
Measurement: 7750 rpm
